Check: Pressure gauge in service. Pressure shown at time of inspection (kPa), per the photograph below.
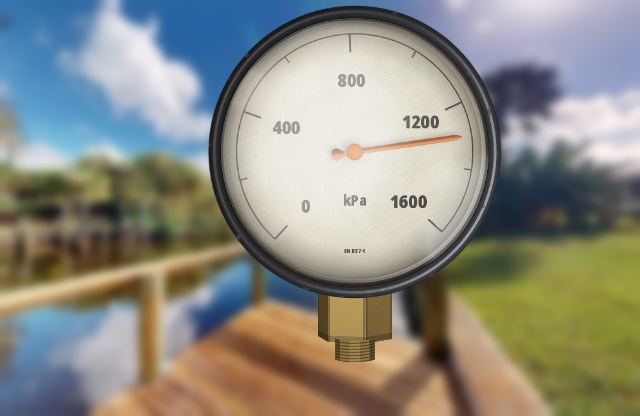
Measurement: 1300 kPa
